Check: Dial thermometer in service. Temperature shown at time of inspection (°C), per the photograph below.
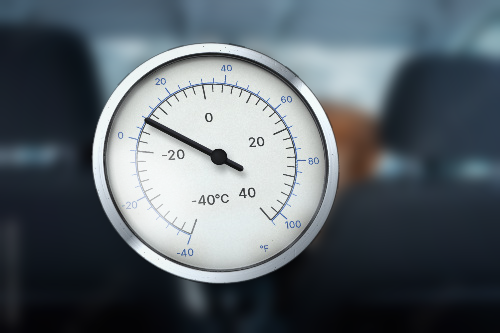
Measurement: -14 °C
